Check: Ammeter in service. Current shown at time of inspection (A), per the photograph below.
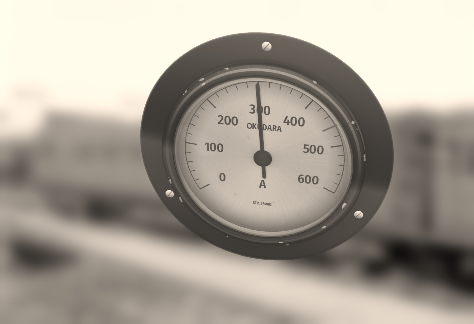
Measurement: 300 A
